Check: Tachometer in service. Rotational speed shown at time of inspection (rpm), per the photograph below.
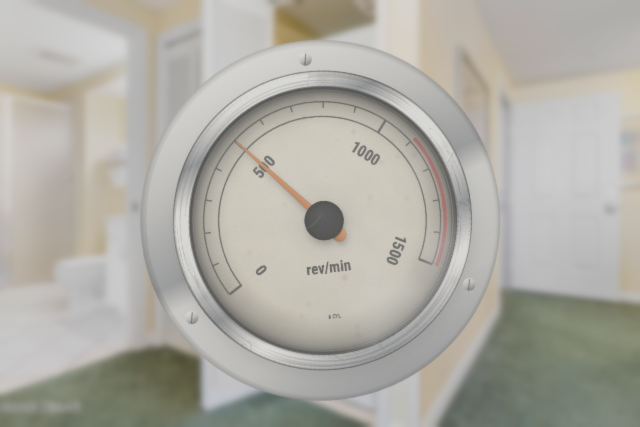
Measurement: 500 rpm
